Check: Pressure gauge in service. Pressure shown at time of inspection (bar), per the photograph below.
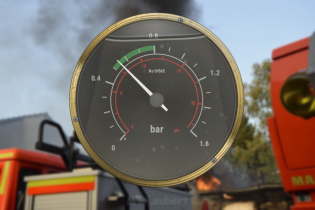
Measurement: 0.55 bar
